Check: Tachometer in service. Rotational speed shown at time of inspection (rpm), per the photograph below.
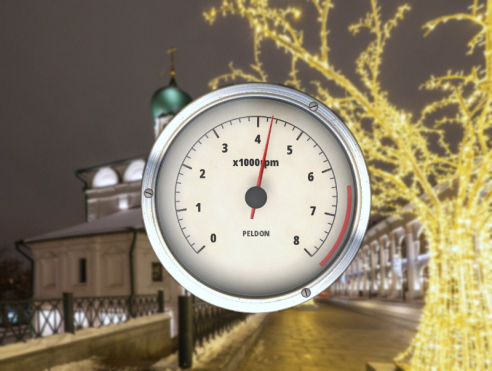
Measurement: 4300 rpm
